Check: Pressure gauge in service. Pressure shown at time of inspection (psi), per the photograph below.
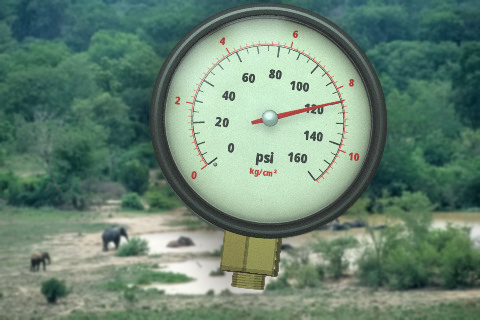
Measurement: 120 psi
